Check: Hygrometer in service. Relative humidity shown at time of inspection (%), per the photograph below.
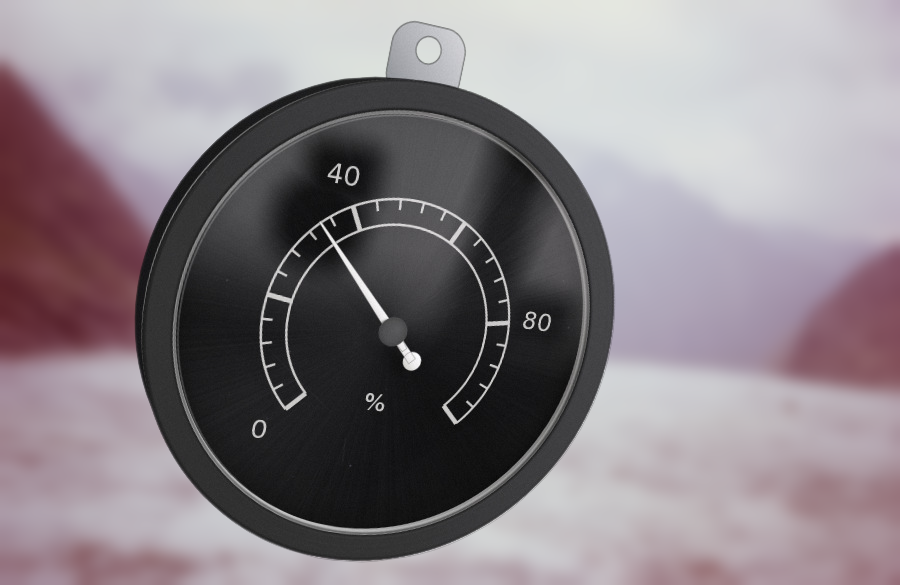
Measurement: 34 %
